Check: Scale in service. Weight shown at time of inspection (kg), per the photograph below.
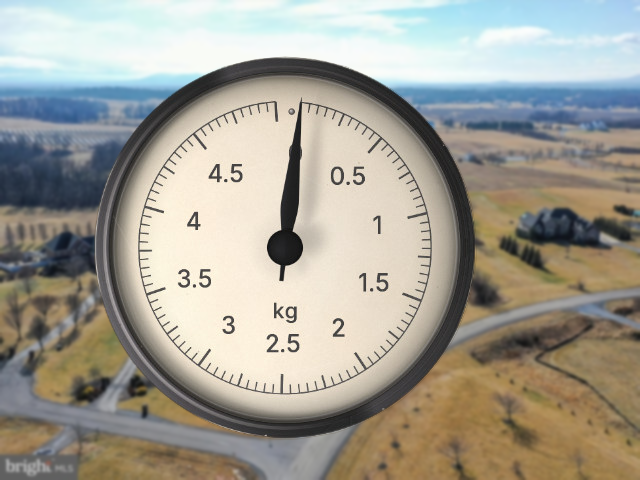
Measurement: 0 kg
